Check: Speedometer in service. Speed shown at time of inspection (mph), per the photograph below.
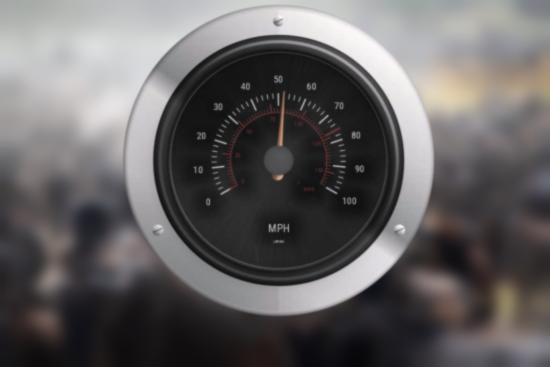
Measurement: 52 mph
